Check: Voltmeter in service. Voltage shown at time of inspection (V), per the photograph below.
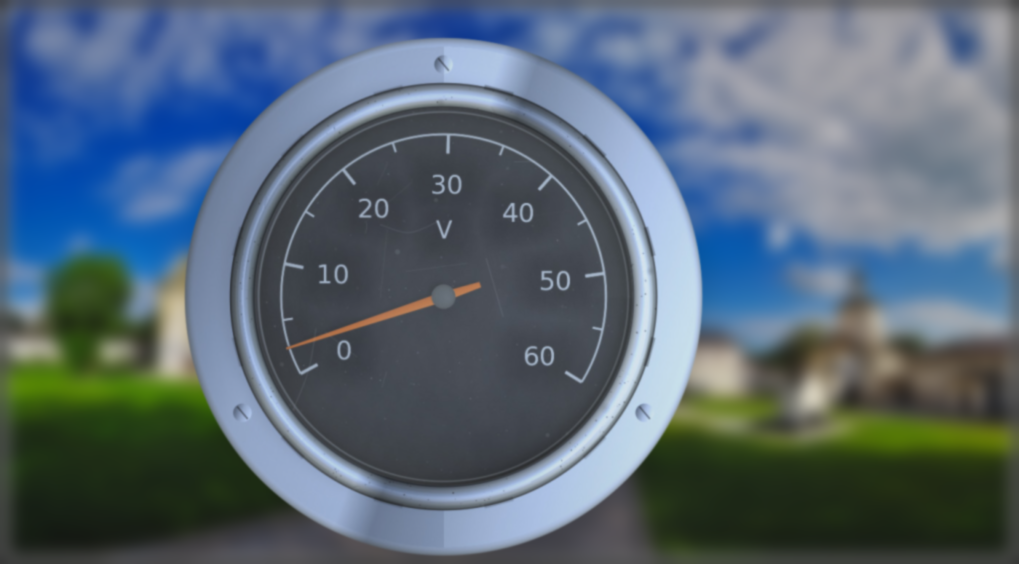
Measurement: 2.5 V
